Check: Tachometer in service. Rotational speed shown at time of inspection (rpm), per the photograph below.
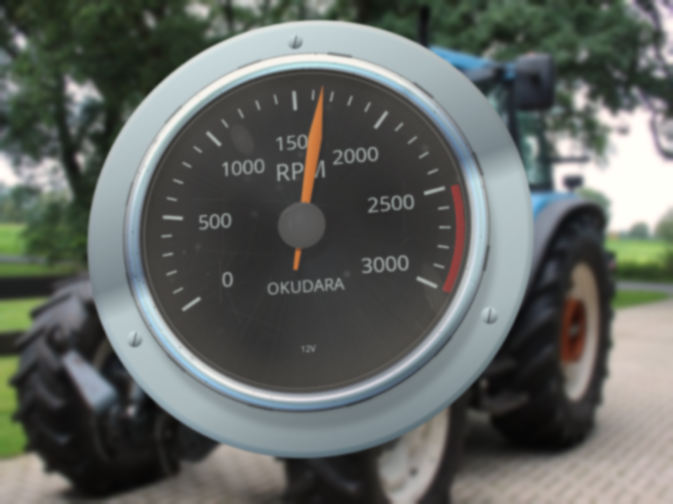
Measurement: 1650 rpm
